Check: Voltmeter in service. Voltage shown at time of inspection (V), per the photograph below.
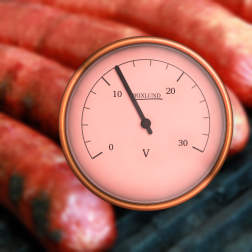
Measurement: 12 V
